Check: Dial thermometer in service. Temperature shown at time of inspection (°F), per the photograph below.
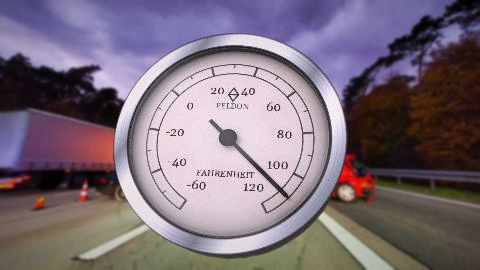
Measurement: 110 °F
